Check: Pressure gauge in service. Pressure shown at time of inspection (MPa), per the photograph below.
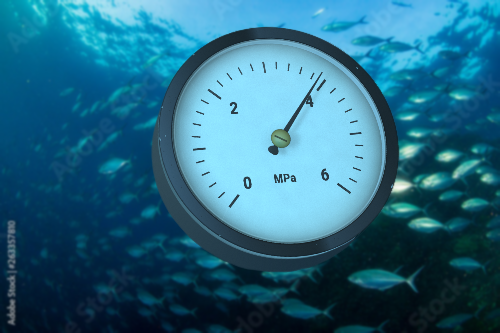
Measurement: 3.9 MPa
